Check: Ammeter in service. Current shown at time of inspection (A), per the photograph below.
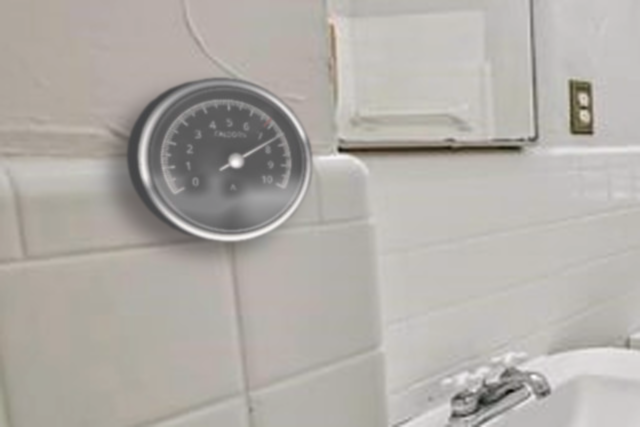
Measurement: 7.5 A
